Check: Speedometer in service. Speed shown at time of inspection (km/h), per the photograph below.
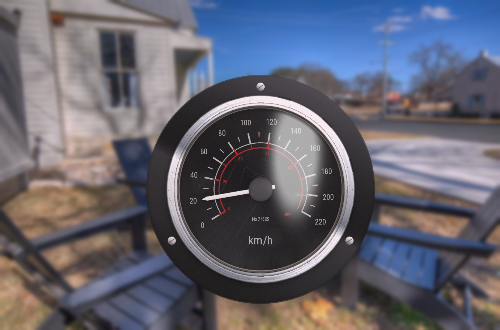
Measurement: 20 km/h
